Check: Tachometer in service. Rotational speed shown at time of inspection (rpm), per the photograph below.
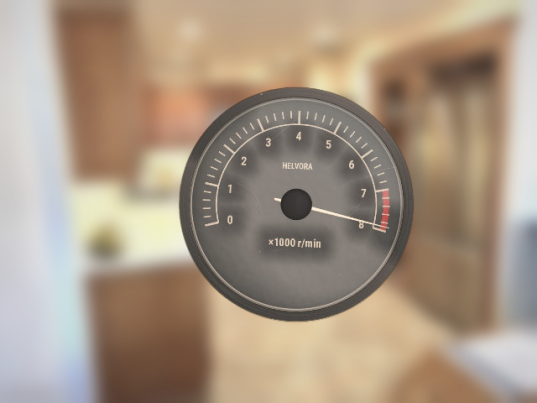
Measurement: 7900 rpm
